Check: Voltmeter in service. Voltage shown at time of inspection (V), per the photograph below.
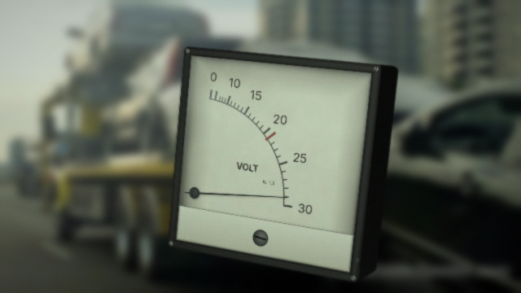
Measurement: 29 V
